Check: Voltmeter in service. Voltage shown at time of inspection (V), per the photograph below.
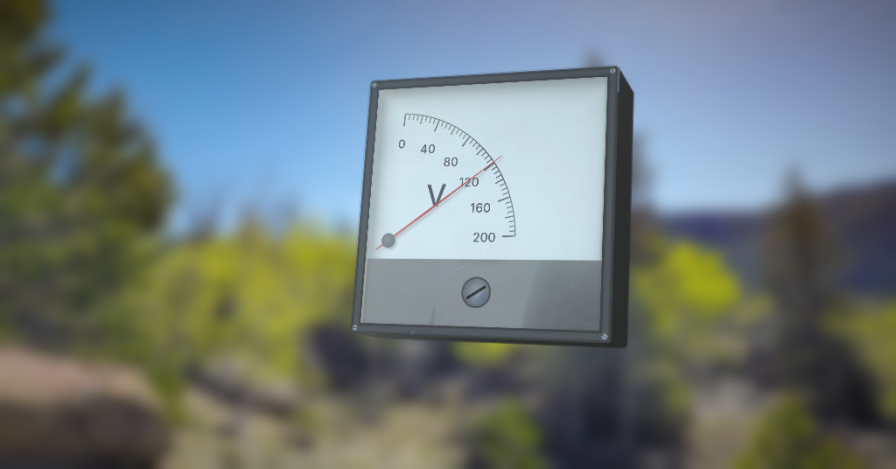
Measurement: 120 V
